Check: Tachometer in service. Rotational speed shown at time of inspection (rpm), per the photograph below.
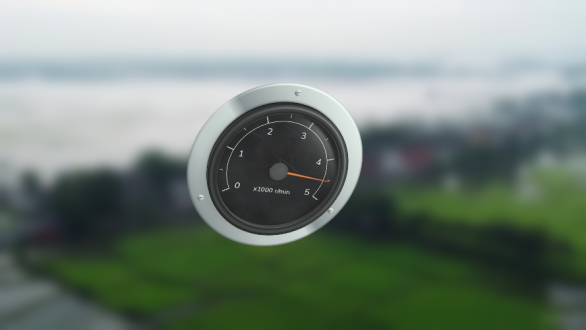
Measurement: 4500 rpm
